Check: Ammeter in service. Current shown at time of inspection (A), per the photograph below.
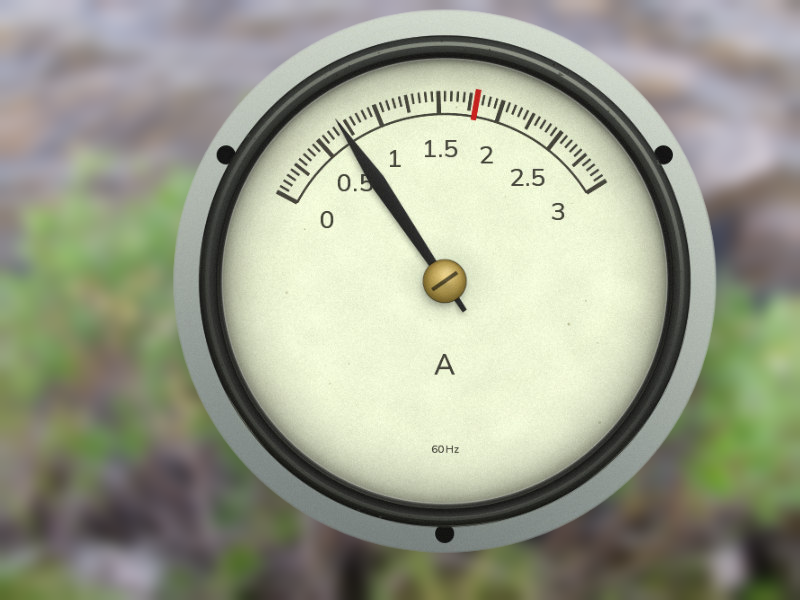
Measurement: 0.7 A
